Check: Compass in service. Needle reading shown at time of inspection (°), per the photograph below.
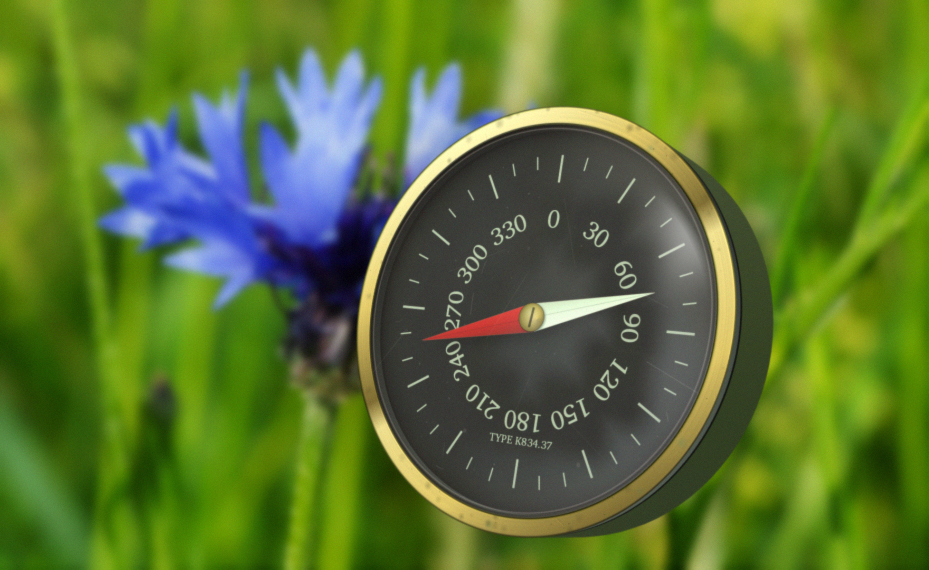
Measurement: 255 °
